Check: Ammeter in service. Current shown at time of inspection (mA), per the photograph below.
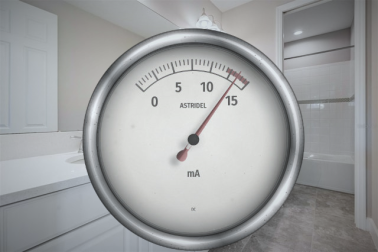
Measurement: 13.5 mA
